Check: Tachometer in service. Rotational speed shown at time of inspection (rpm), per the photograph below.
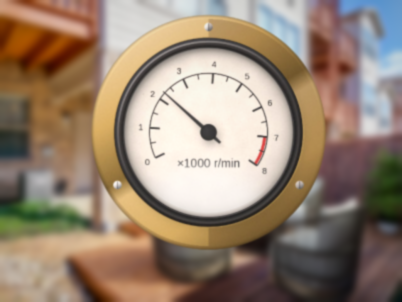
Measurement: 2250 rpm
